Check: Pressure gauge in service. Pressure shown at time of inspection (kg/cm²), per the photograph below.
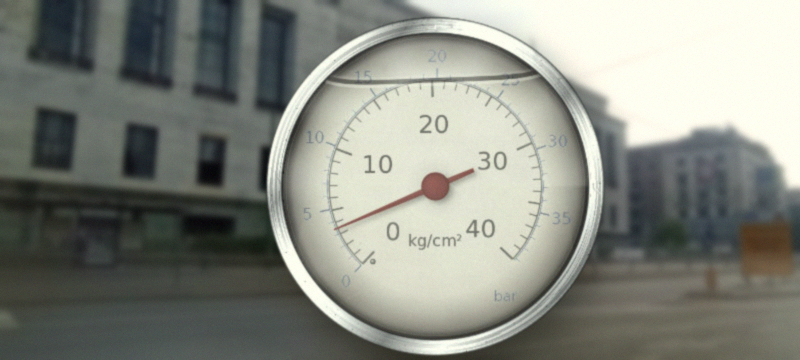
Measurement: 3.5 kg/cm²
